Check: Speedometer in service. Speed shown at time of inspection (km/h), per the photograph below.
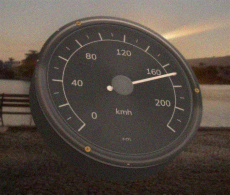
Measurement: 170 km/h
